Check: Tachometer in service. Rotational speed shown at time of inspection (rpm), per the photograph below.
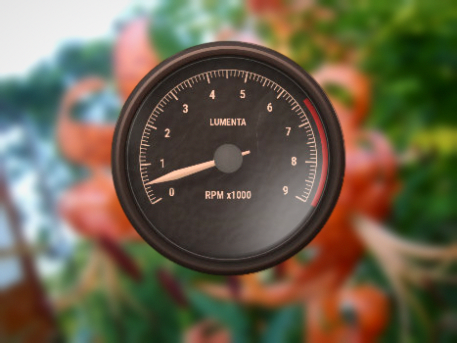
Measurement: 500 rpm
